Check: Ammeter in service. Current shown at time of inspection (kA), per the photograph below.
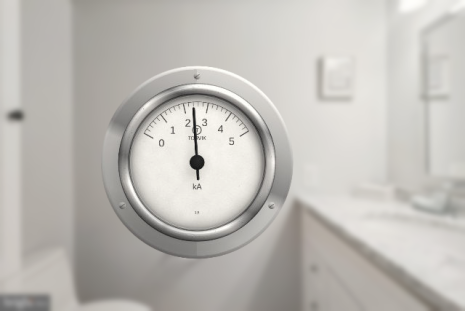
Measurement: 2.4 kA
